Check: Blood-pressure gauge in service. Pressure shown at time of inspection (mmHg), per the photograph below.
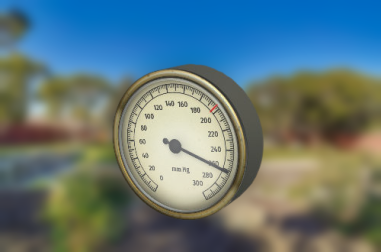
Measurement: 260 mmHg
